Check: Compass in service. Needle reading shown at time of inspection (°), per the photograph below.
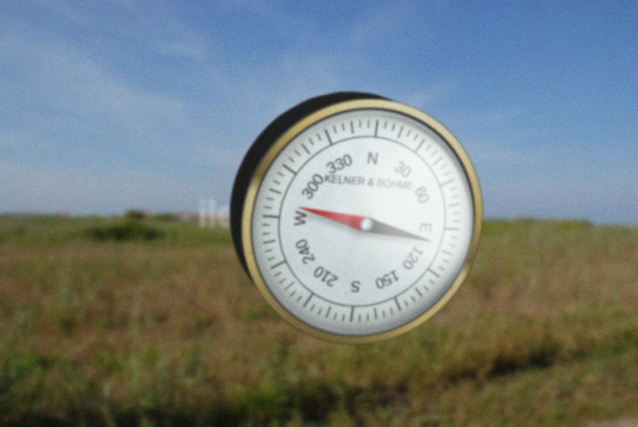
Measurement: 280 °
